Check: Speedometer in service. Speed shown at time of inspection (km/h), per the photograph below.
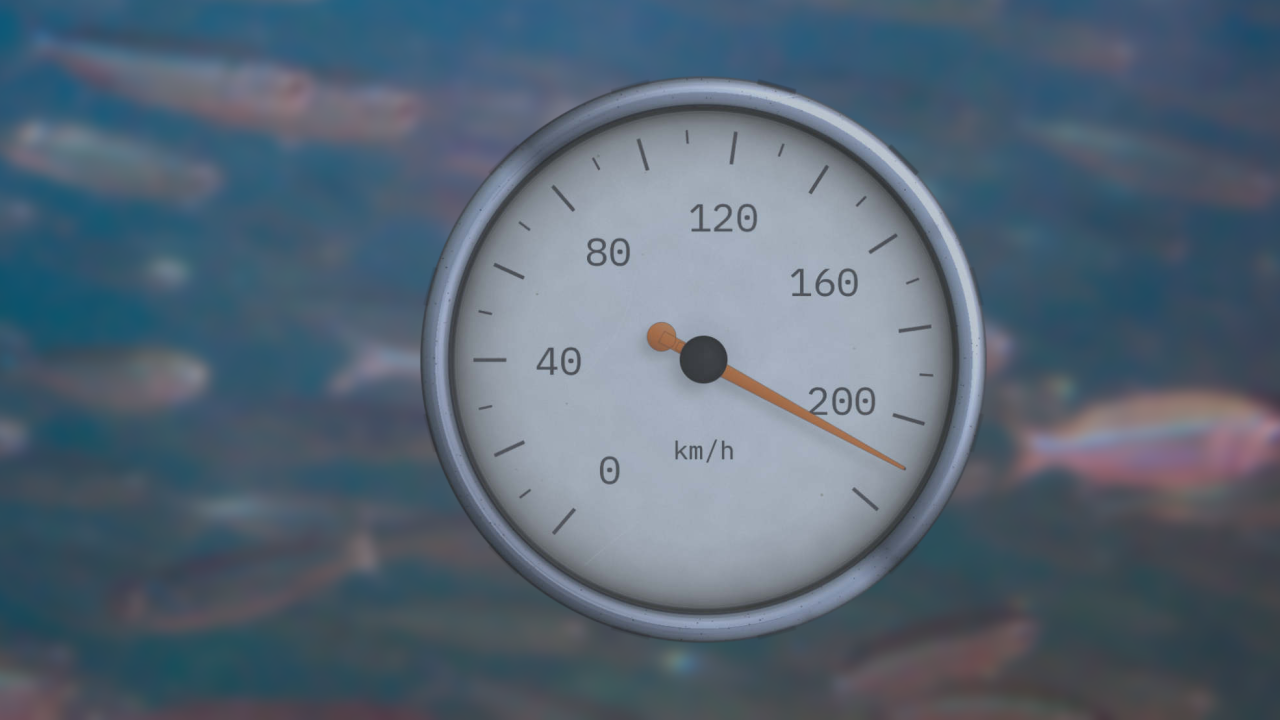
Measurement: 210 km/h
